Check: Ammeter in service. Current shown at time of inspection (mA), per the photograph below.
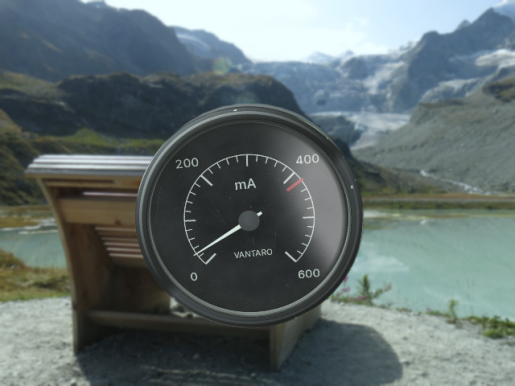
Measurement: 30 mA
